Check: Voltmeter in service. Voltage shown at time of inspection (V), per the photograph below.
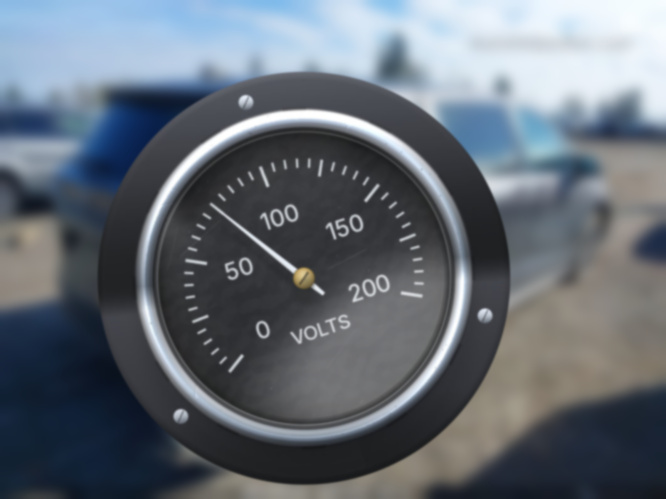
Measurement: 75 V
